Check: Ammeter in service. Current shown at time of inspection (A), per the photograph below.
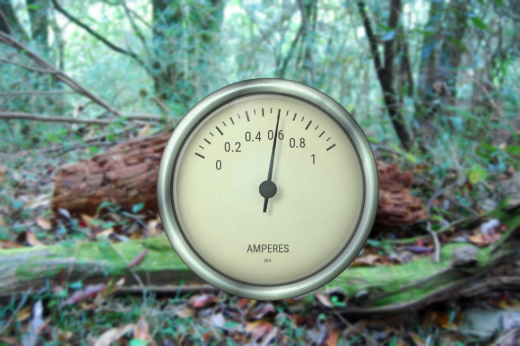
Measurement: 0.6 A
